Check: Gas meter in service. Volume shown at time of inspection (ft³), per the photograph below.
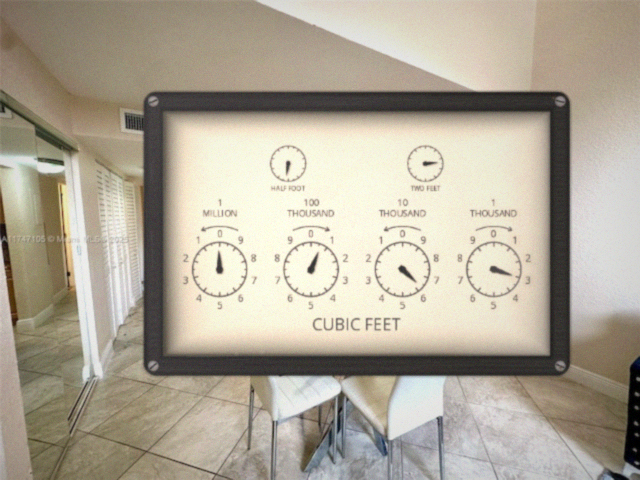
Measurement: 6300 ft³
